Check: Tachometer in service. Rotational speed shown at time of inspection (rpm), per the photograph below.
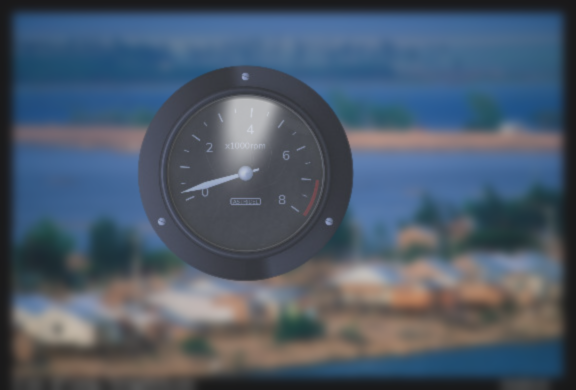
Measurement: 250 rpm
